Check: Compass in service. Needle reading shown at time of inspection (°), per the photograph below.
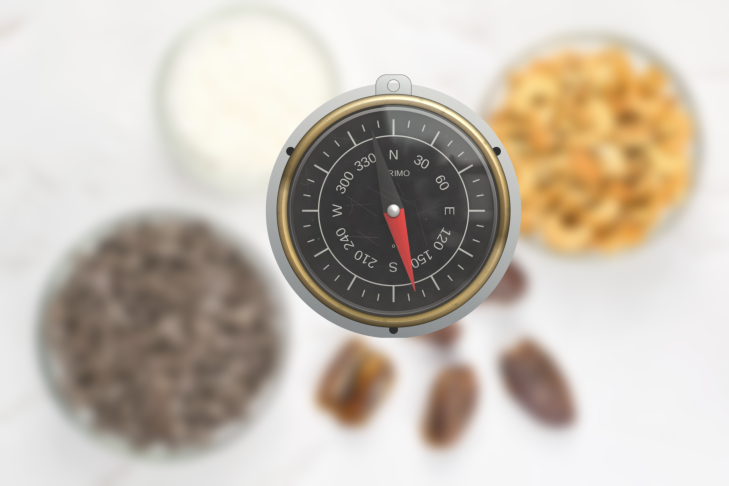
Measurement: 165 °
